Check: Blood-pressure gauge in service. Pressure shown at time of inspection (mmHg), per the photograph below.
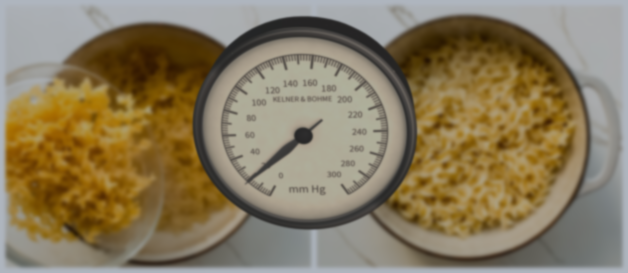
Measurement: 20 mmHg
